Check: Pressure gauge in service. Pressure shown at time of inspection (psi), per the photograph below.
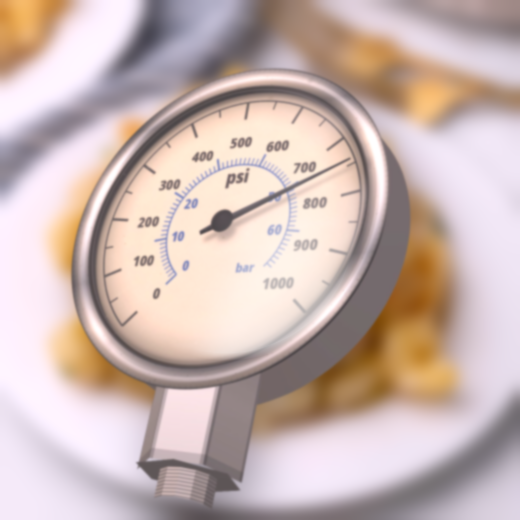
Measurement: 750 psi
